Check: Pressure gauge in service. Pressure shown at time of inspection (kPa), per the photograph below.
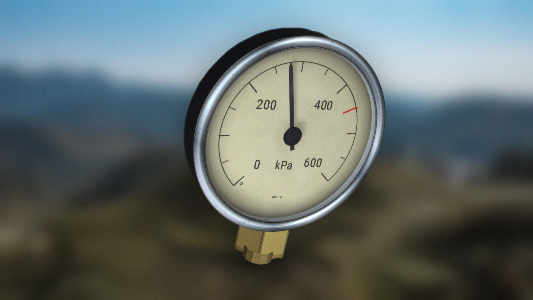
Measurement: 275 kPa
